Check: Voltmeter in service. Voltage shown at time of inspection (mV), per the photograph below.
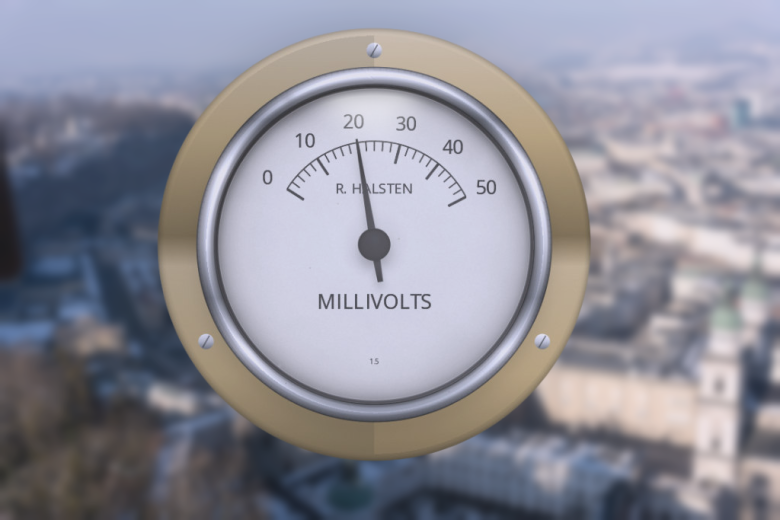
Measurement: 20 mV
